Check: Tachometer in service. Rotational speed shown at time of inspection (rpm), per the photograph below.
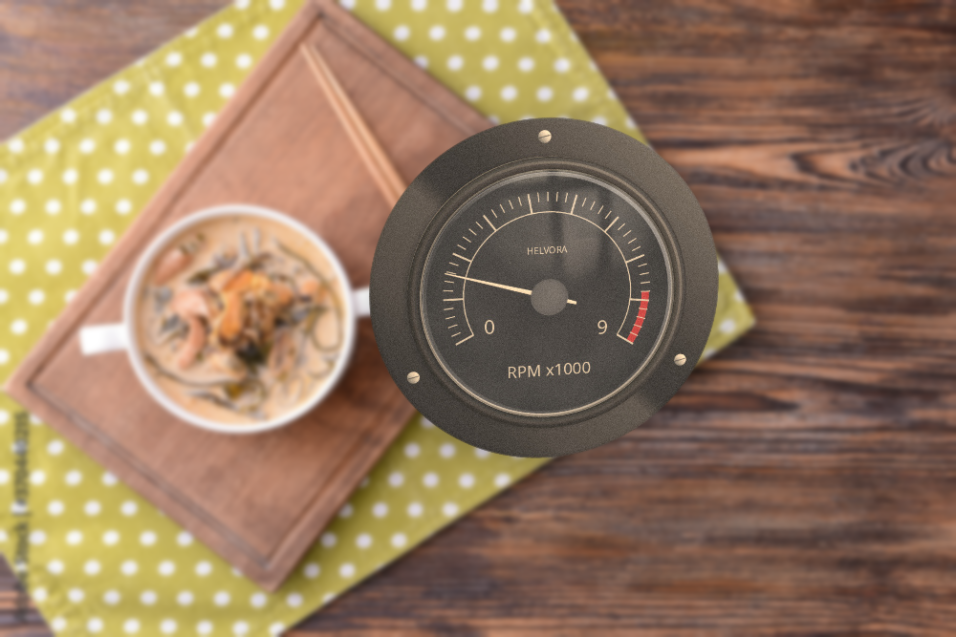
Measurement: 1600 rpm
